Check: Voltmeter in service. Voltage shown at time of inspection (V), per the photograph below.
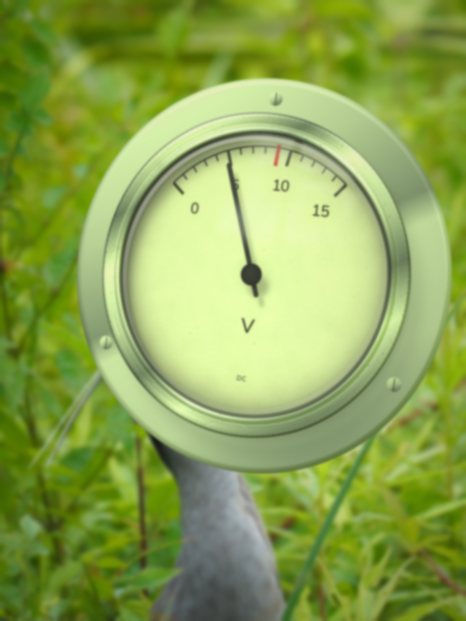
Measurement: 5 V
